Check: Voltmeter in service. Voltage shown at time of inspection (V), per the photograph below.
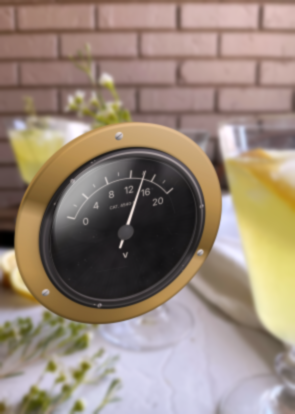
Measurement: 14 V
